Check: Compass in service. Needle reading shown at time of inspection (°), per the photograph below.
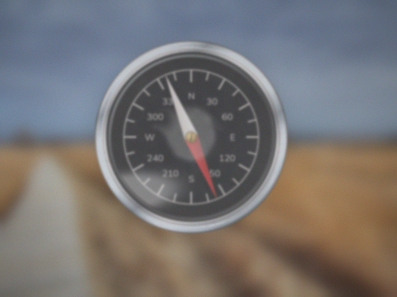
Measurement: 157.5 °
